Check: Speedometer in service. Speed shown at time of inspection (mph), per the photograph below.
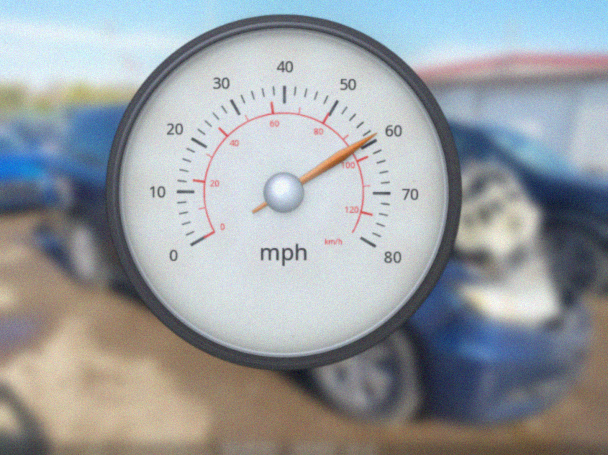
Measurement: 59 mph
